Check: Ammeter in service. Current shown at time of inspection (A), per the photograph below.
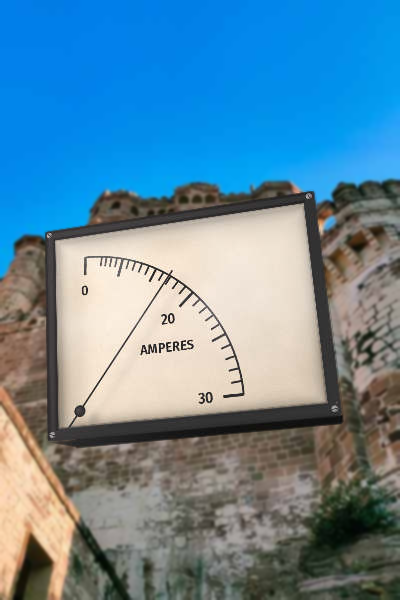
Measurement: 17 A
